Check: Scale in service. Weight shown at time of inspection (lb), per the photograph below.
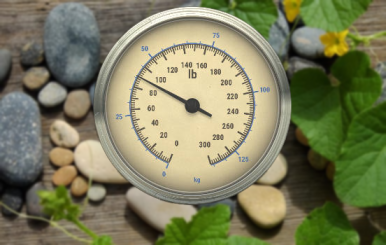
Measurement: 90 lb
